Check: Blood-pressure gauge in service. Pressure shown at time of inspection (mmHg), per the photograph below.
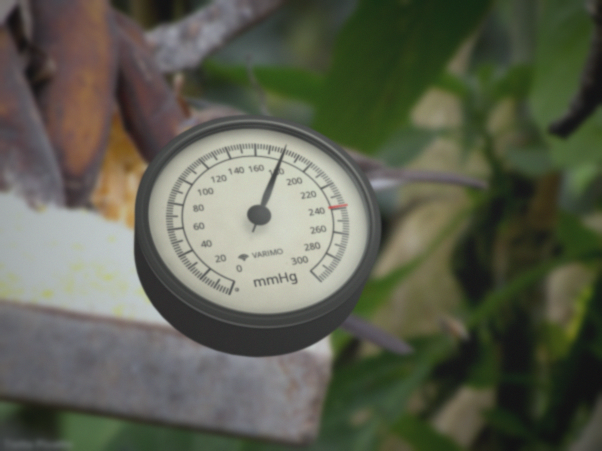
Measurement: 180 mmHg
